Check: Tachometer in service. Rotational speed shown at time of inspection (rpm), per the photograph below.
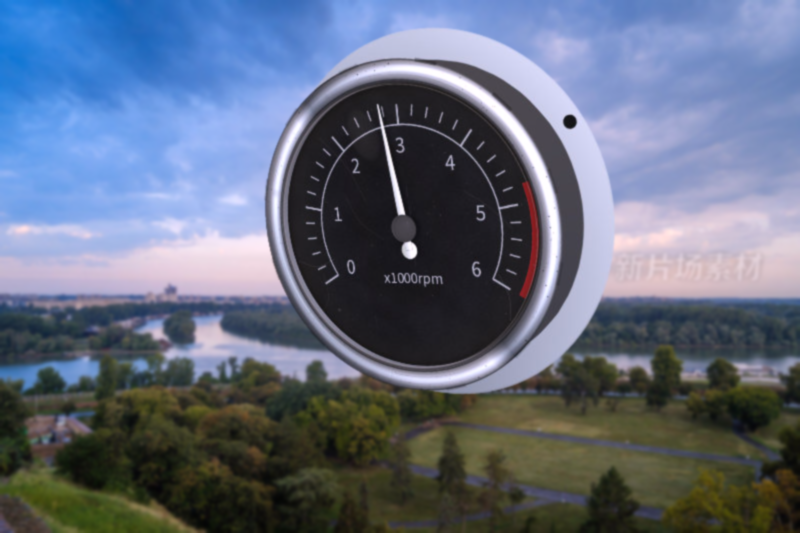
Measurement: 2800 rpm
